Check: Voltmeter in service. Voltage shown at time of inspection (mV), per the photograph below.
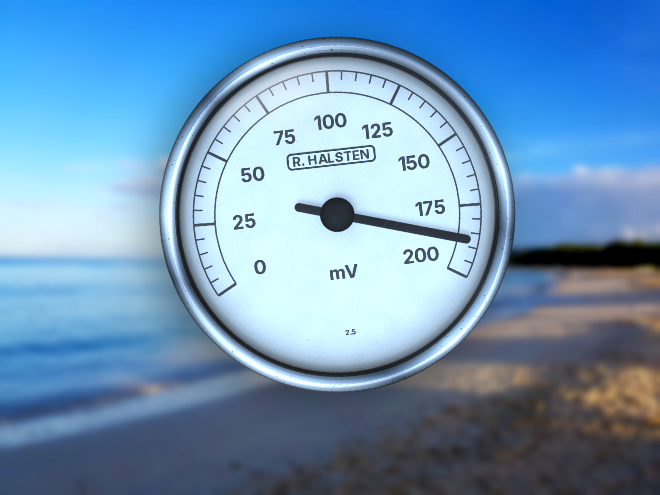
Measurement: 187.5 mV
